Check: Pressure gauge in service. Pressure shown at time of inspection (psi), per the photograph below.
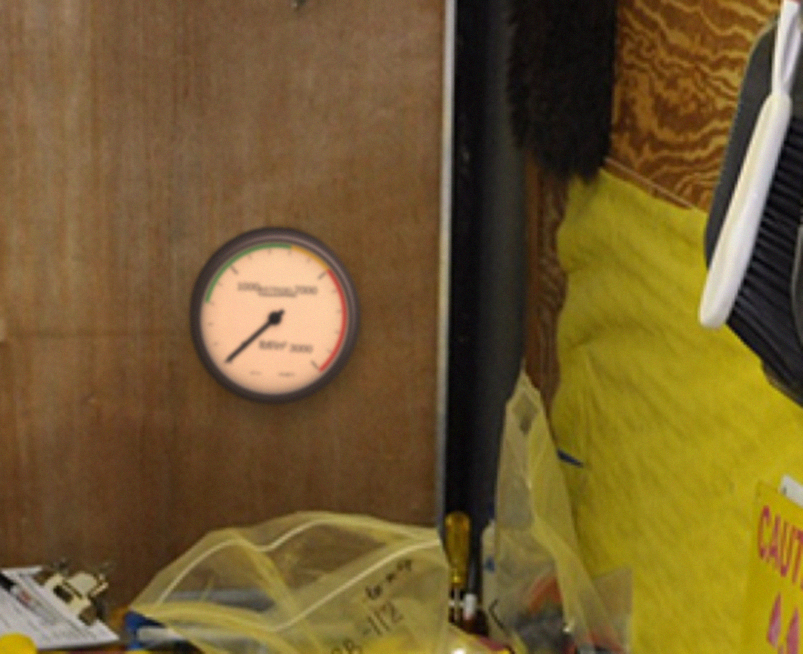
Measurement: 0 psi
